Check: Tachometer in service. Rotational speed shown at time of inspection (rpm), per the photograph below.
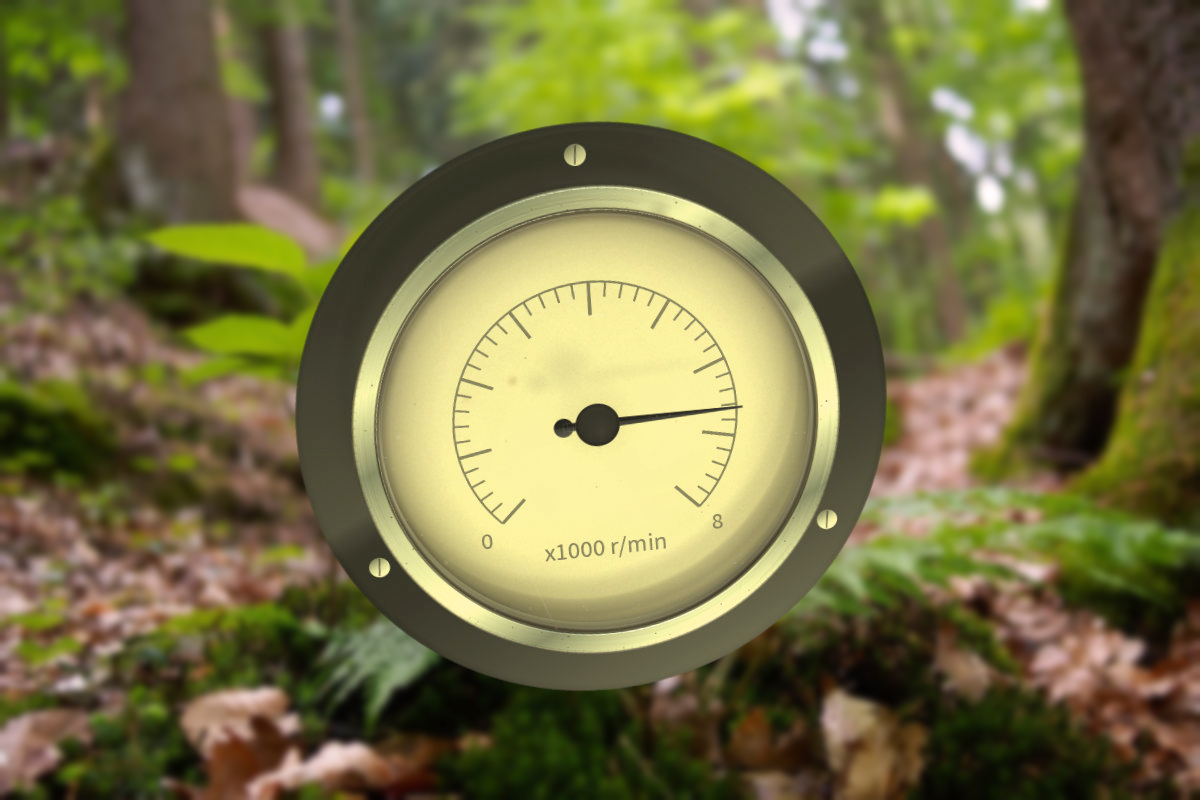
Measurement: 6600 rpm
